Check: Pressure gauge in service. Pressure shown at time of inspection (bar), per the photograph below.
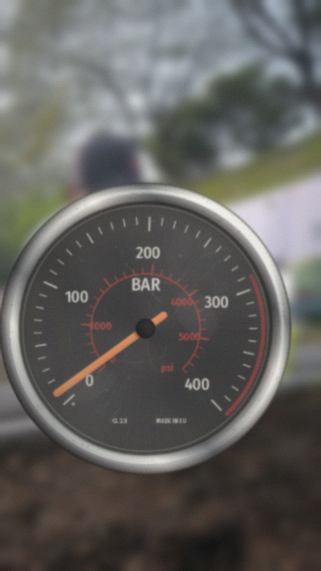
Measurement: 10 bar
